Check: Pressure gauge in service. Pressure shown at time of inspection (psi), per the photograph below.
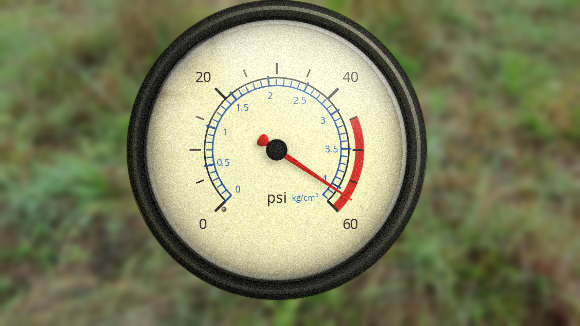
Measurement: 57.5 psi
